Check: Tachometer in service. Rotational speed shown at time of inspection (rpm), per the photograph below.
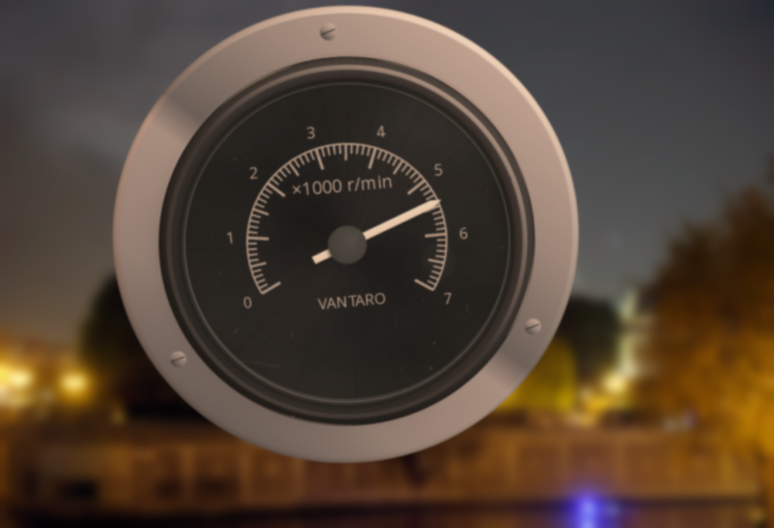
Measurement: 5400 rpm
